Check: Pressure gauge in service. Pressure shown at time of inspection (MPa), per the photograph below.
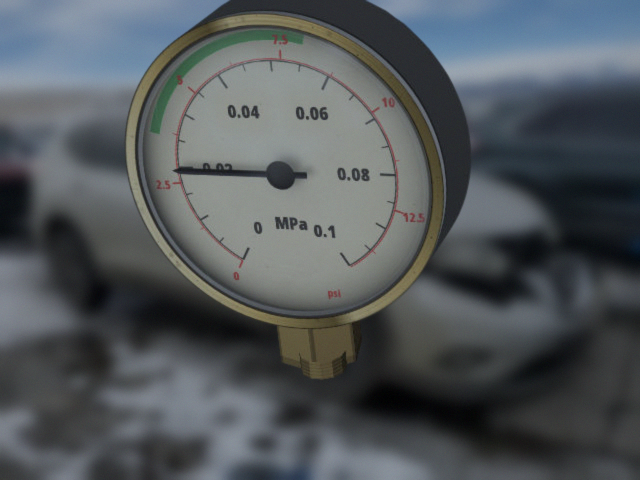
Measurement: 0.02 MPa
